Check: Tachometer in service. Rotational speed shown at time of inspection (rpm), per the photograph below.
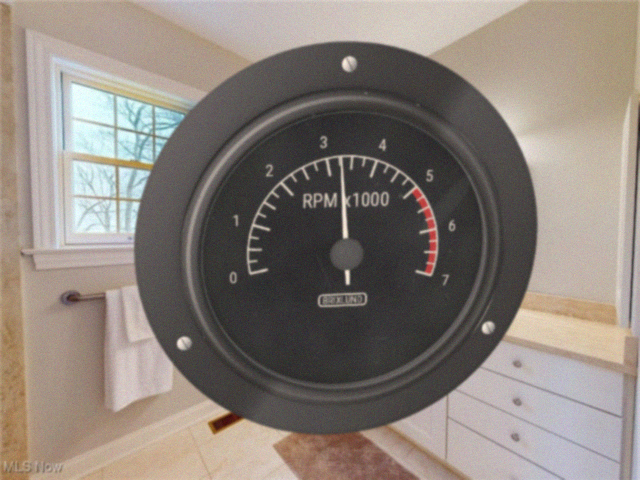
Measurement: 3250 rpm
